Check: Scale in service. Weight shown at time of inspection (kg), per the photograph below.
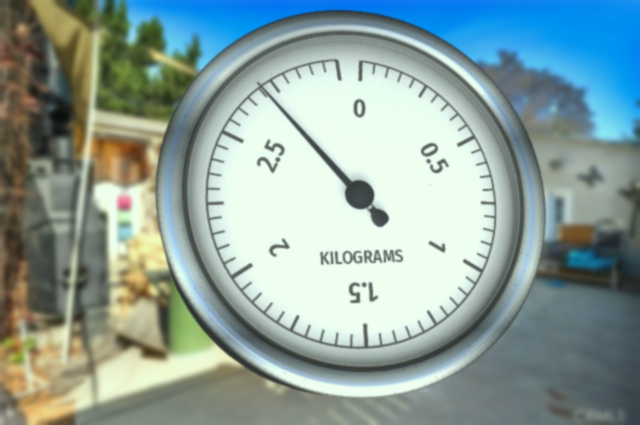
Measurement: 2.7 kg
